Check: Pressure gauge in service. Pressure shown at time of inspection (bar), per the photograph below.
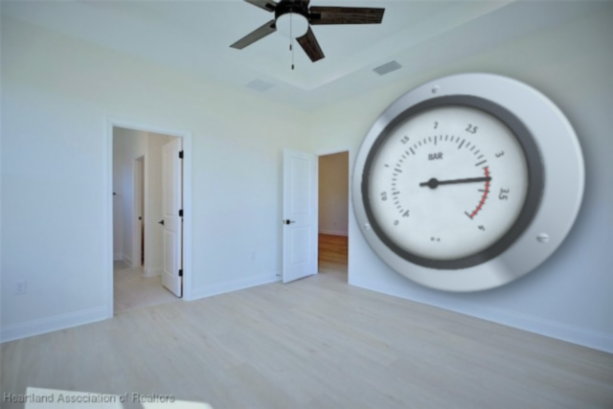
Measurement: 3.3 bar
